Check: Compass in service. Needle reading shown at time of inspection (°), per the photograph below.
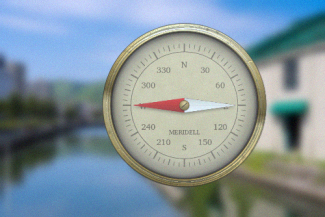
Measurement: 270 °
